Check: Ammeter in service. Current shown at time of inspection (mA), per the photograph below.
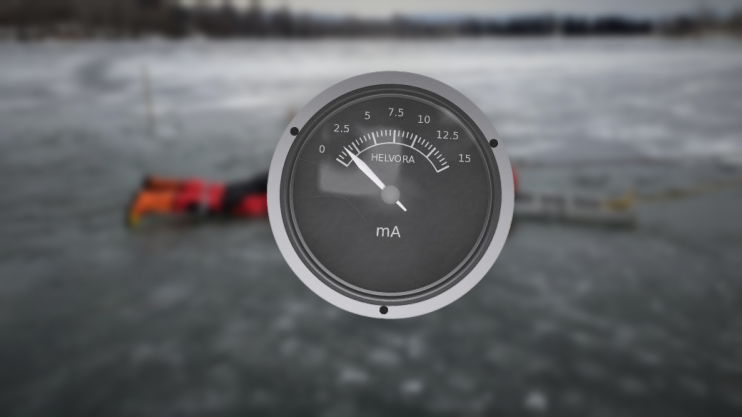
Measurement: 1.5 mA
